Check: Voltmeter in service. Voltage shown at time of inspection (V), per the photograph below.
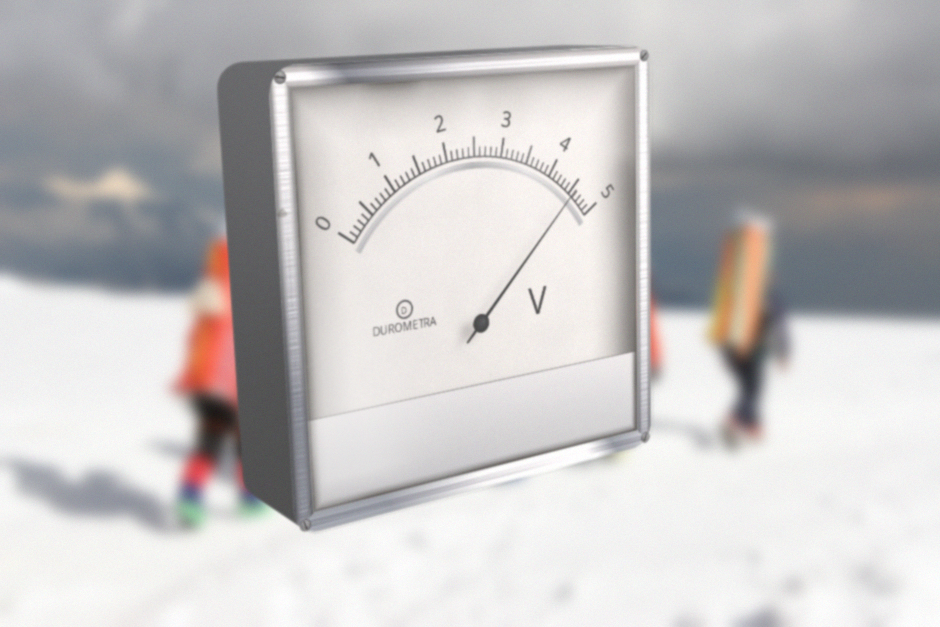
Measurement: 4.5 V
